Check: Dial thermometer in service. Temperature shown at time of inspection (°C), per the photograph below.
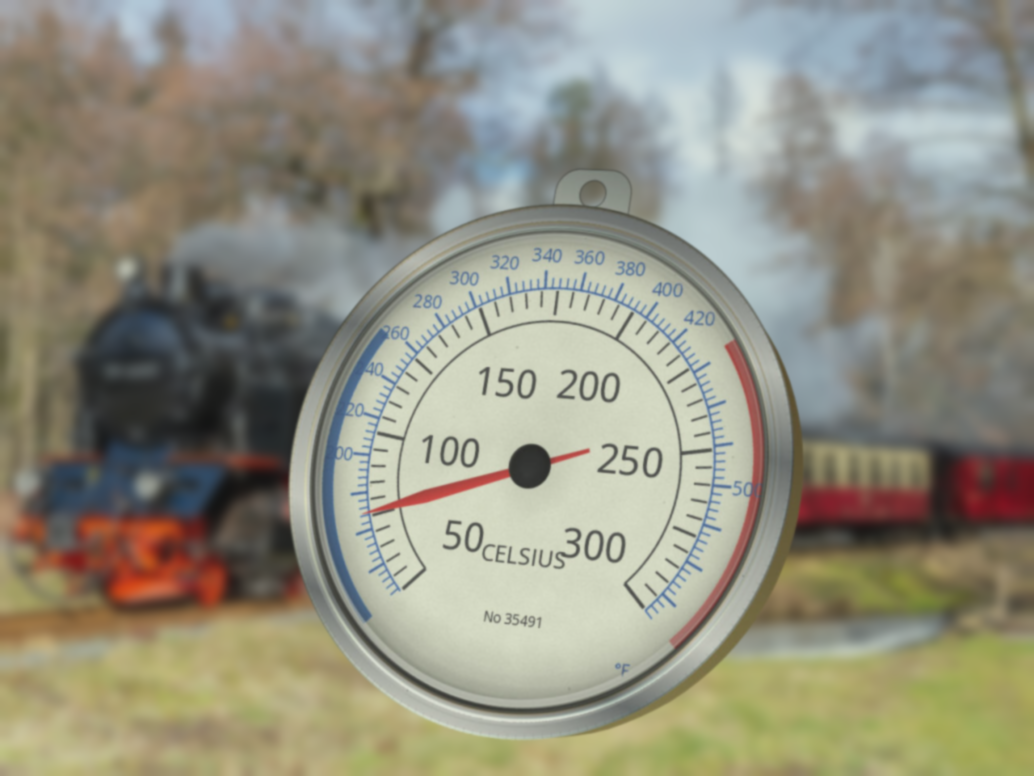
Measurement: 75 °C
